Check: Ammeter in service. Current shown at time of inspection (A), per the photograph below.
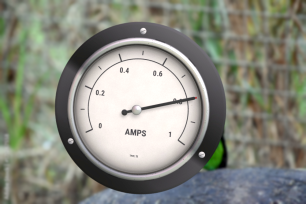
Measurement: 0.8 A
